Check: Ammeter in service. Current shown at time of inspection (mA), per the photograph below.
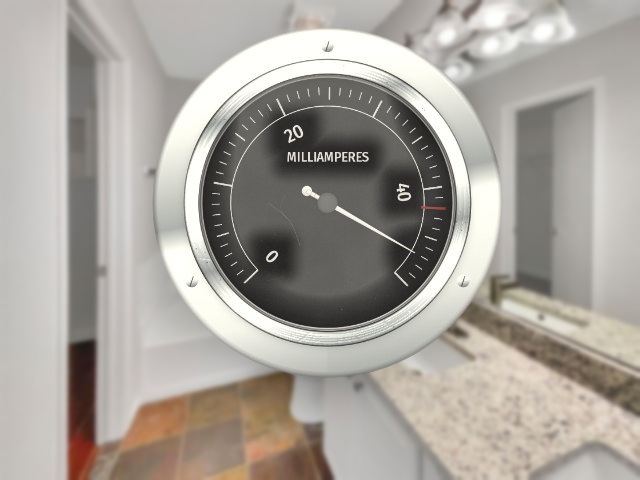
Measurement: 47 mA
